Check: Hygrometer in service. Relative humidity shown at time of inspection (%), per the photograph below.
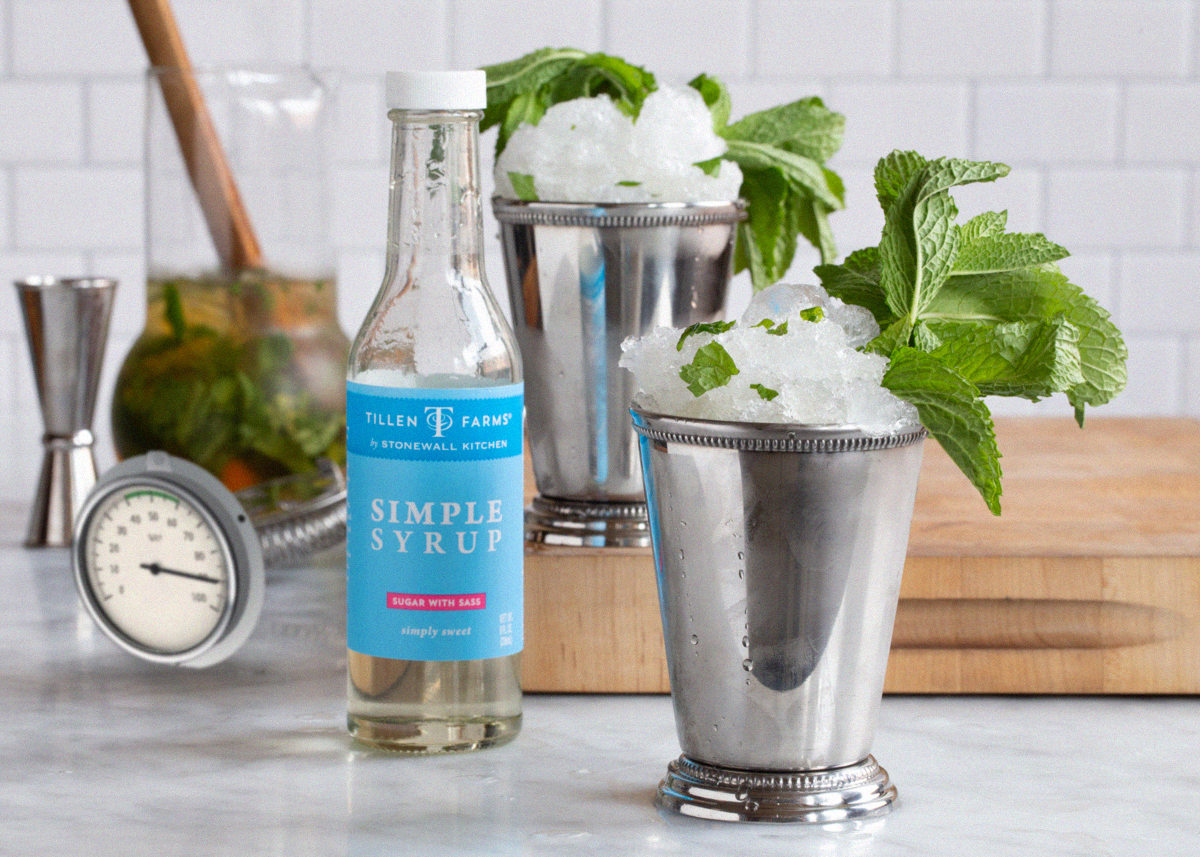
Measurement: 90 %
